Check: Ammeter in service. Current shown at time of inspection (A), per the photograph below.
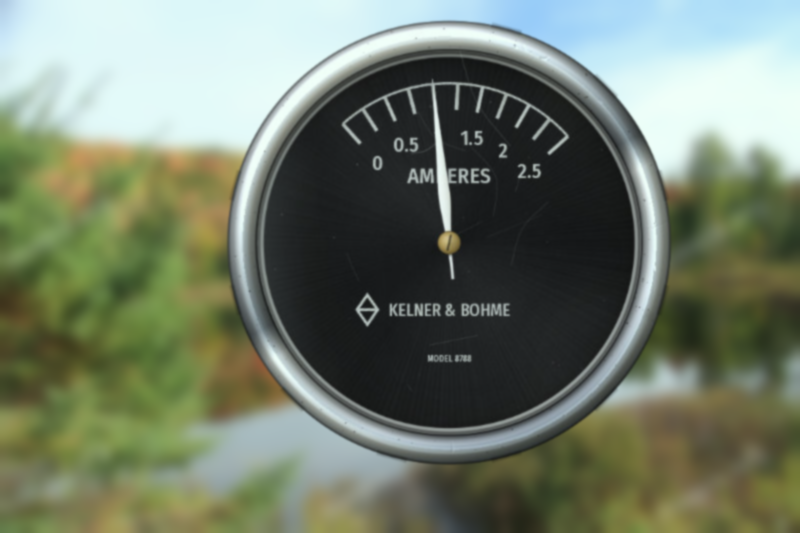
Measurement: 1 A
